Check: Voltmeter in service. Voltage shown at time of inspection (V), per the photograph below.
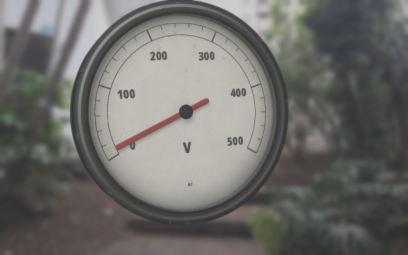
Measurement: 10 V
